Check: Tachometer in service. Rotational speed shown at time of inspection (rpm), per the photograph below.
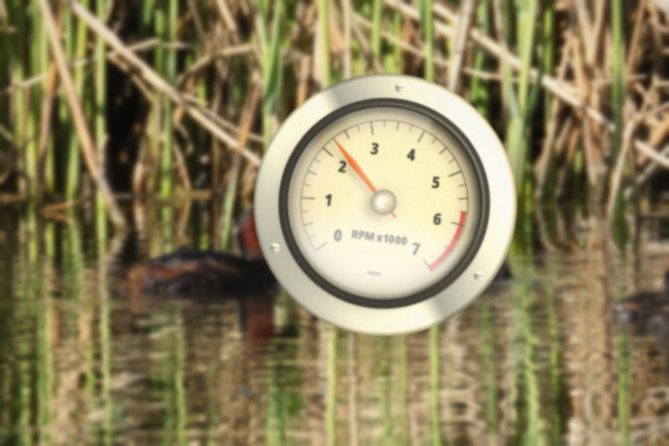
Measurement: 2250 rpm
